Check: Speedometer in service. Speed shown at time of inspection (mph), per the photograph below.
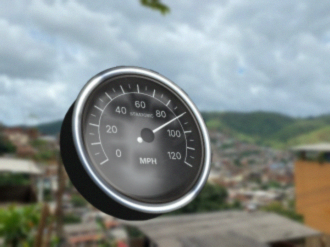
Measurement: 90 mph
